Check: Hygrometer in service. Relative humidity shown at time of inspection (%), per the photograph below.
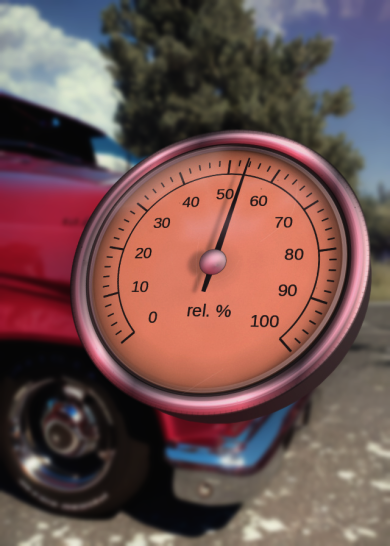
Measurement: 54 %
